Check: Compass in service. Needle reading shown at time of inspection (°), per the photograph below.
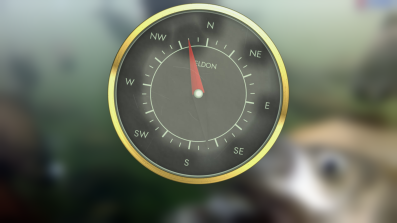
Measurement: 340 °
